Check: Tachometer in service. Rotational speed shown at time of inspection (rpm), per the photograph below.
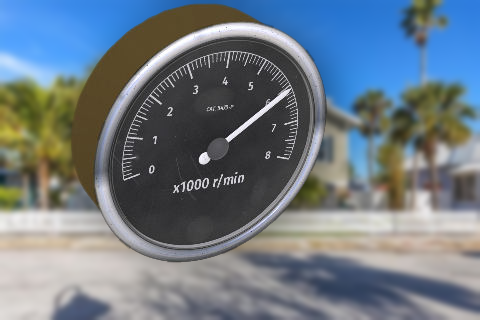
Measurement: 6000 rpm
